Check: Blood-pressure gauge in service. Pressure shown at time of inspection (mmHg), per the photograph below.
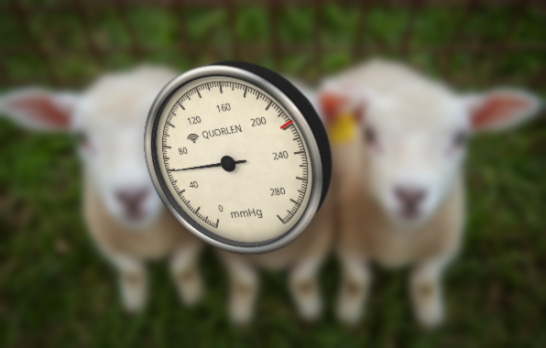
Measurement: 60 mmHg
